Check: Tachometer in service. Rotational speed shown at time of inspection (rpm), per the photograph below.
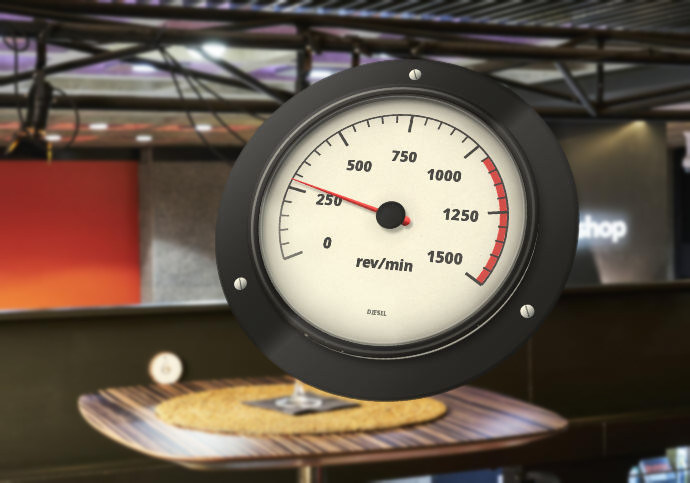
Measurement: 275 rpm
